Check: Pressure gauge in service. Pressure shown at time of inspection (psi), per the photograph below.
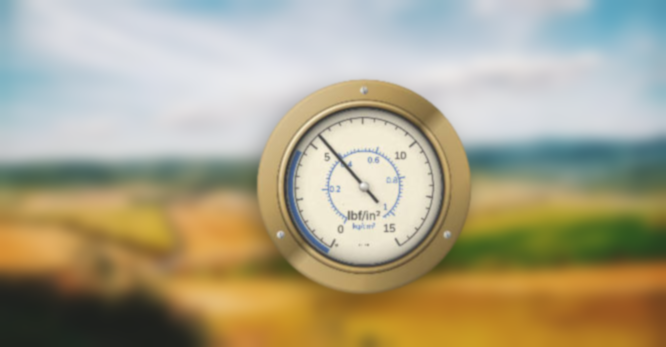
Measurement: 5.5 psi
